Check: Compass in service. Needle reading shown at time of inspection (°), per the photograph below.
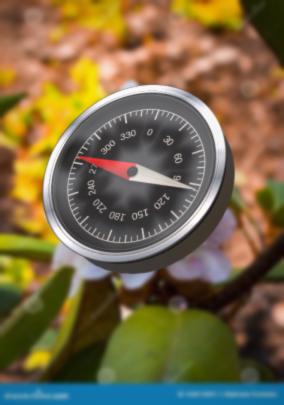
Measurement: 275 °
